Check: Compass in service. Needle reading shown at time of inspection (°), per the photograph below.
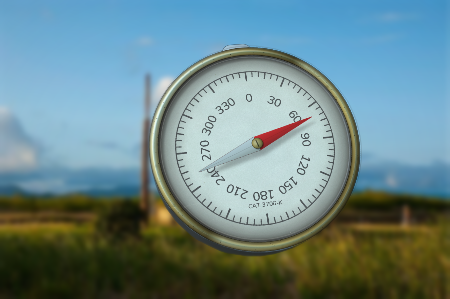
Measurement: 70 °
